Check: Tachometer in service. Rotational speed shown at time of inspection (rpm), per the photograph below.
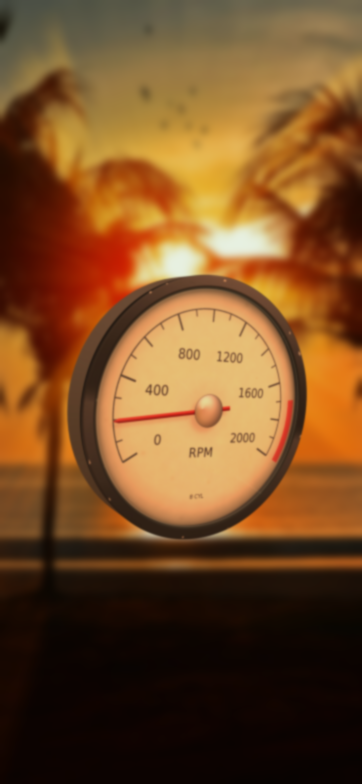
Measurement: 200 rpm
